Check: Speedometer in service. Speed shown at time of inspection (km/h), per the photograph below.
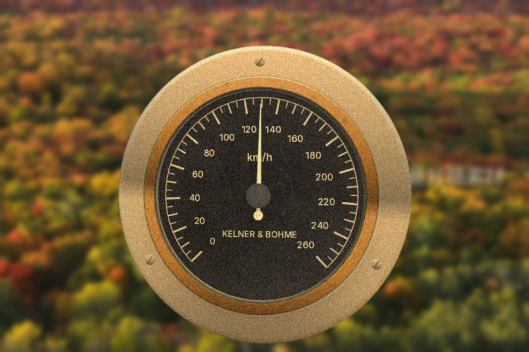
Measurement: 130 km/h
